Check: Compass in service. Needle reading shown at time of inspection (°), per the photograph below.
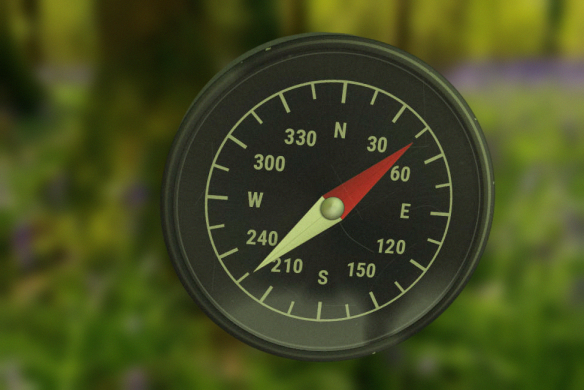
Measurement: 45 °
